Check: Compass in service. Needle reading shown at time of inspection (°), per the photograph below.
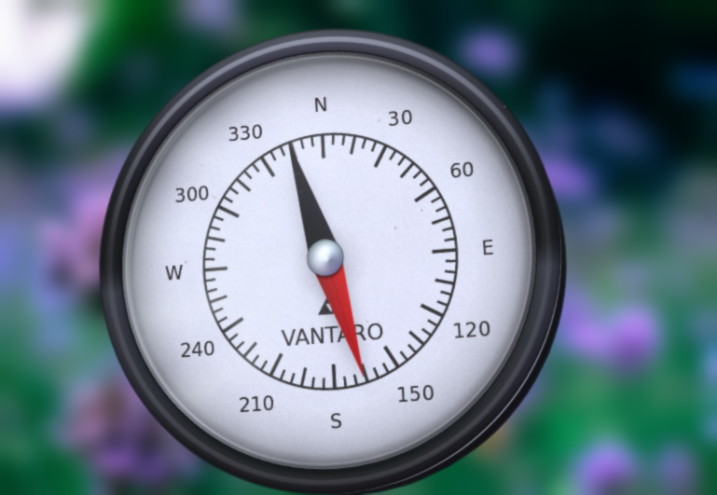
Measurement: 165 °
